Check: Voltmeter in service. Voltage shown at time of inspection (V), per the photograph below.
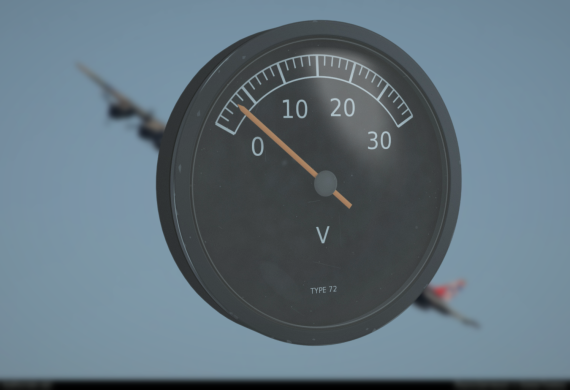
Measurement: 3 V
